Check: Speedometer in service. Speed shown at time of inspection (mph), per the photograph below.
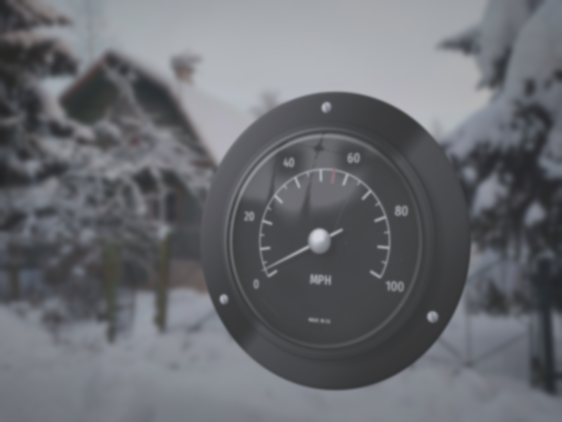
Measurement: 2.5 mph
